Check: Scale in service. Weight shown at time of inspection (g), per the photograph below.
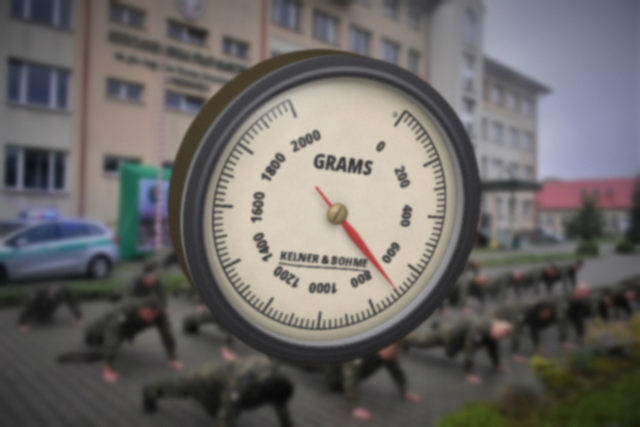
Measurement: 700 g
